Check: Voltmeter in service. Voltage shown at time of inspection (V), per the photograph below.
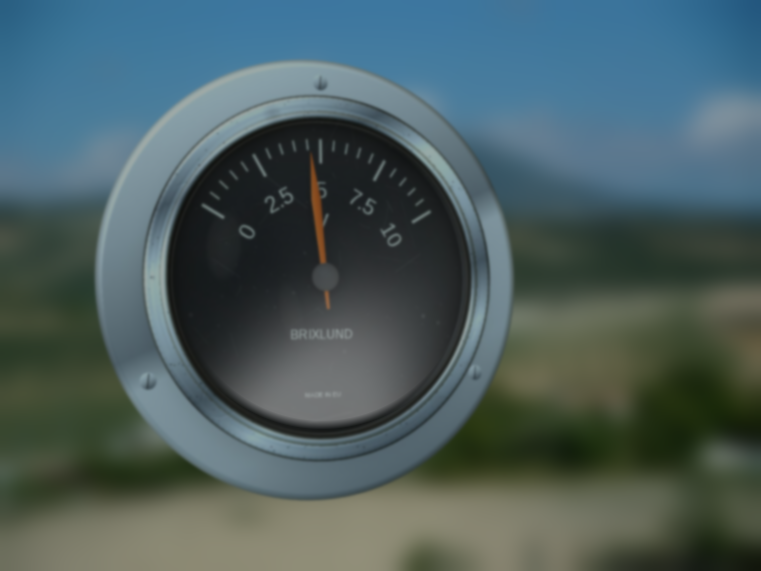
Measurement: 4.5 V
